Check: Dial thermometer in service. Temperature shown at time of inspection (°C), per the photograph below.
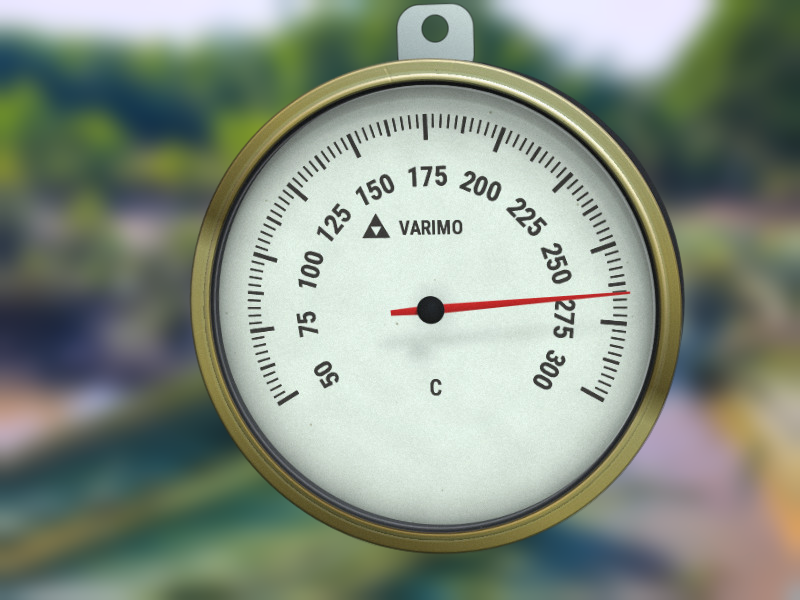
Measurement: 265 °C
